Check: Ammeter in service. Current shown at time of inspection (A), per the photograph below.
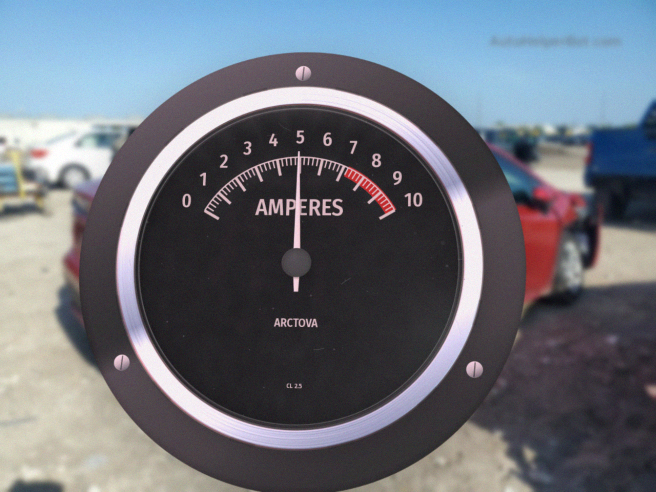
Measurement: 5 A
